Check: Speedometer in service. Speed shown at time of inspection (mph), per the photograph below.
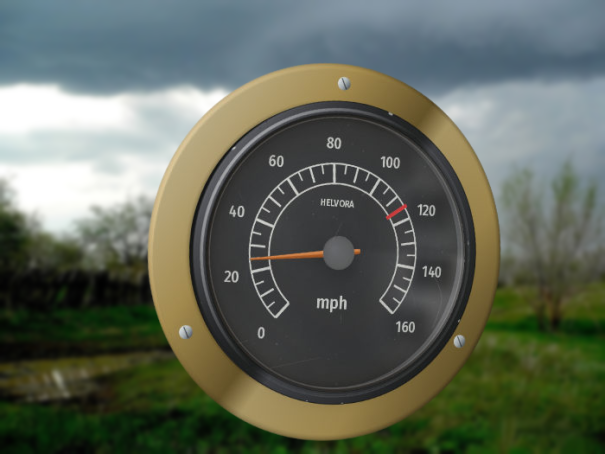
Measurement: 25 mph
